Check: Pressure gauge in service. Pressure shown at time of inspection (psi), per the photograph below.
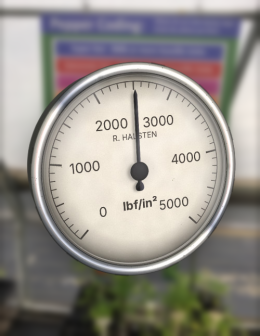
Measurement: 2500 psi
